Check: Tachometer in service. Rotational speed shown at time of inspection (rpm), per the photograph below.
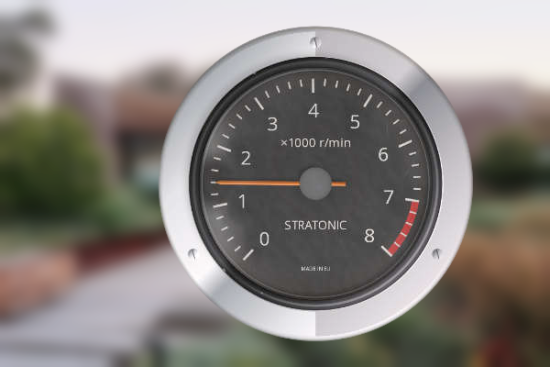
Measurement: 1400 rpm
